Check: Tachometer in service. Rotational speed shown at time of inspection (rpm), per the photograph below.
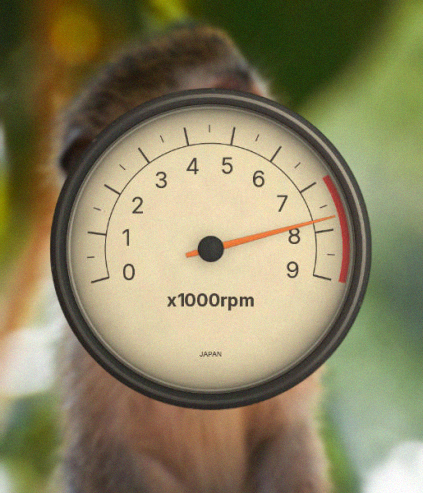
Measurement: 7750 rpm
